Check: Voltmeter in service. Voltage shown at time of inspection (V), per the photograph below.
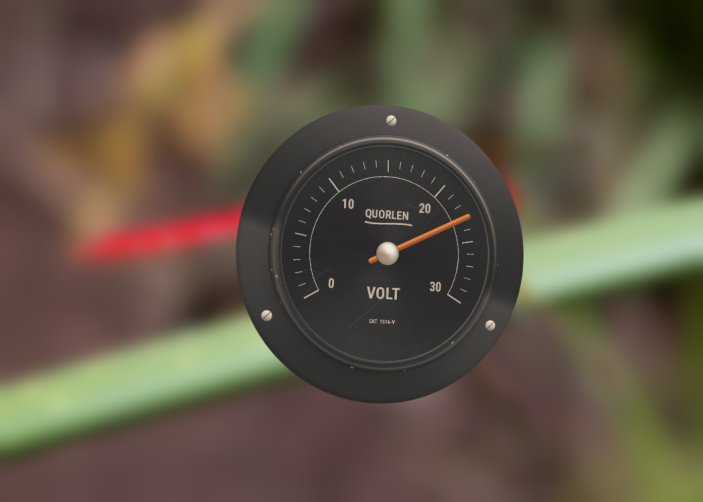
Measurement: 23 V
